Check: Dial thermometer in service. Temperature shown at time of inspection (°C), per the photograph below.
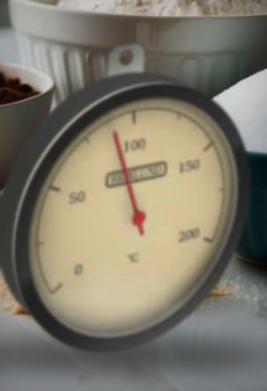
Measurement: 87.5 °C
